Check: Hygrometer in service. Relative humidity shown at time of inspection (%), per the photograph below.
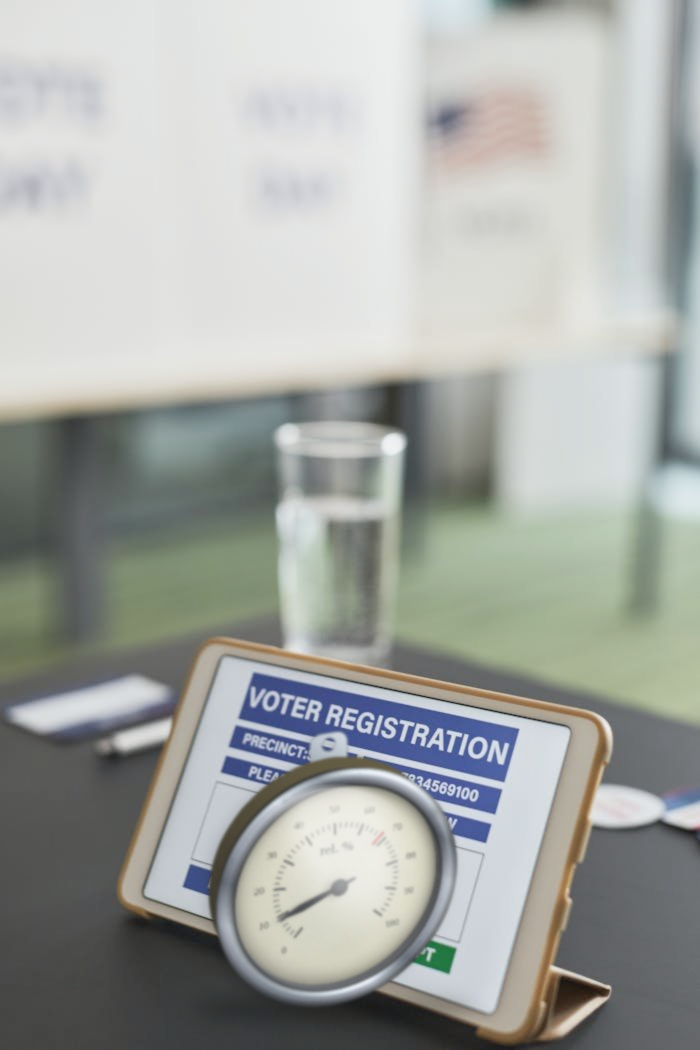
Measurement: 10 %
